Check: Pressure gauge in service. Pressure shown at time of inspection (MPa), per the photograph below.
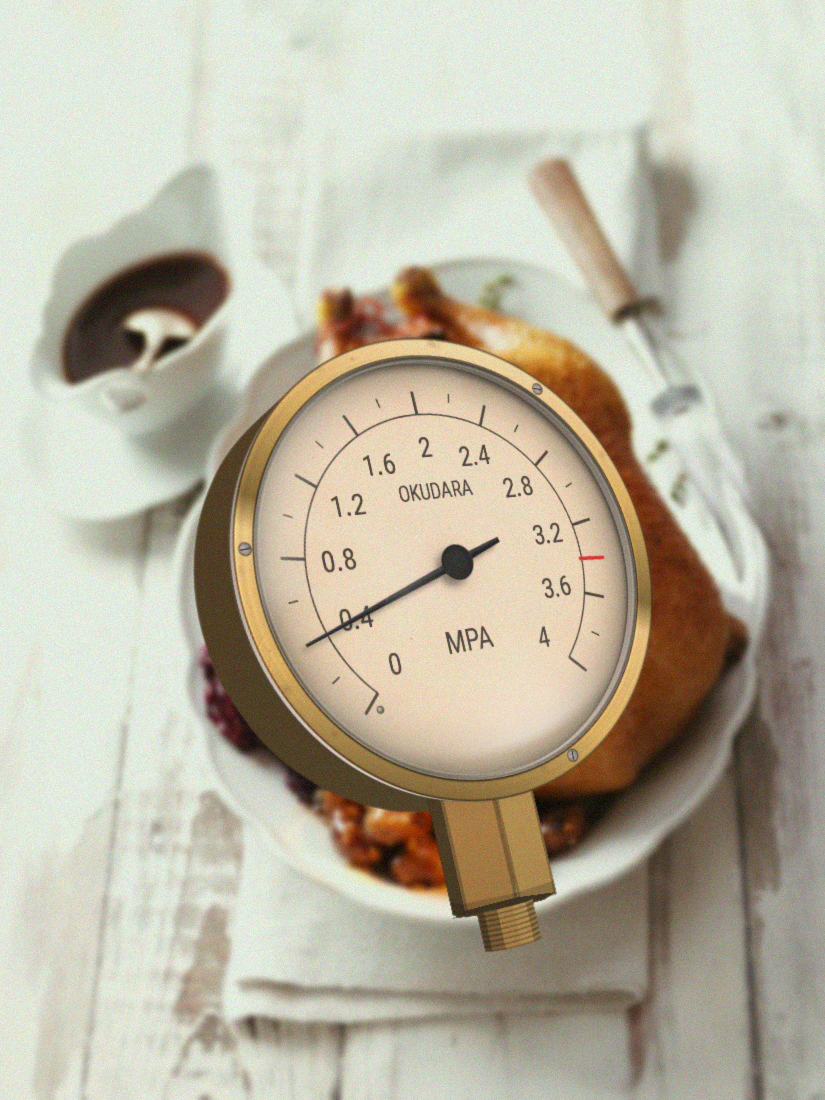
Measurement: 0.4 MPa
